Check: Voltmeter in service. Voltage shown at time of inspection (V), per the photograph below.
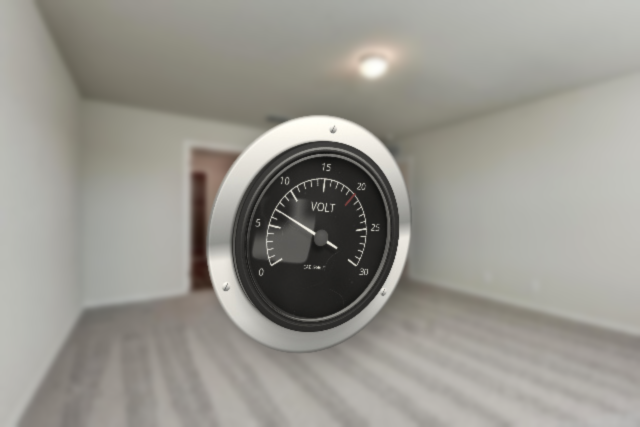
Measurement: 7 V
